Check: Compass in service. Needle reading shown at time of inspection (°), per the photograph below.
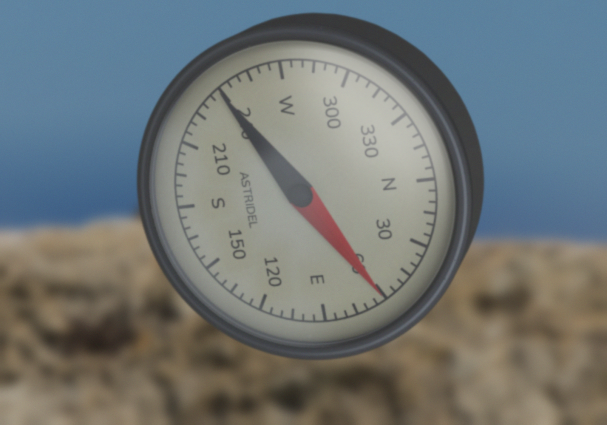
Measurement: 60 °
